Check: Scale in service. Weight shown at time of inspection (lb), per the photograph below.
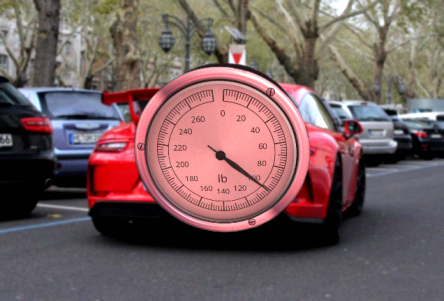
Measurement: 100 lb
